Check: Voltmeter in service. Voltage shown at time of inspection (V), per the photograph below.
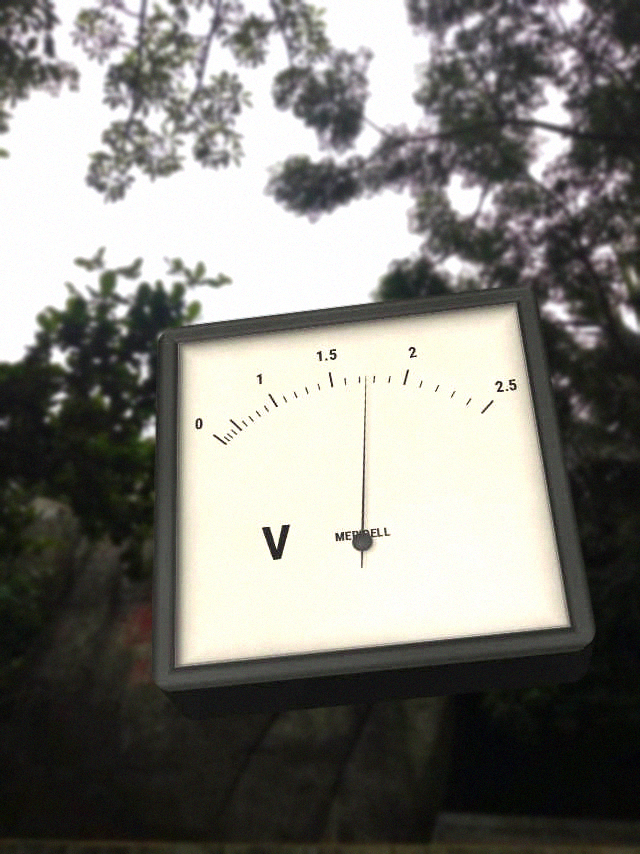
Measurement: 1.75 V
